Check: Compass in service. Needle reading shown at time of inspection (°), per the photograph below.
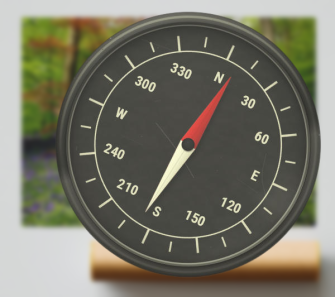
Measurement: 7.5 °
